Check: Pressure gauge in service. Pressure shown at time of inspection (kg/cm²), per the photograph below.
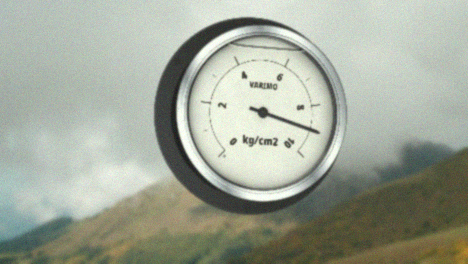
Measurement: 9 kg/cm²
